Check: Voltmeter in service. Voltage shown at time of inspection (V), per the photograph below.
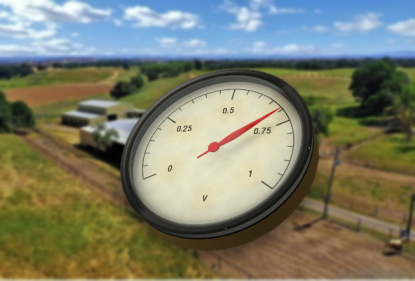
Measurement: 0.7 V
